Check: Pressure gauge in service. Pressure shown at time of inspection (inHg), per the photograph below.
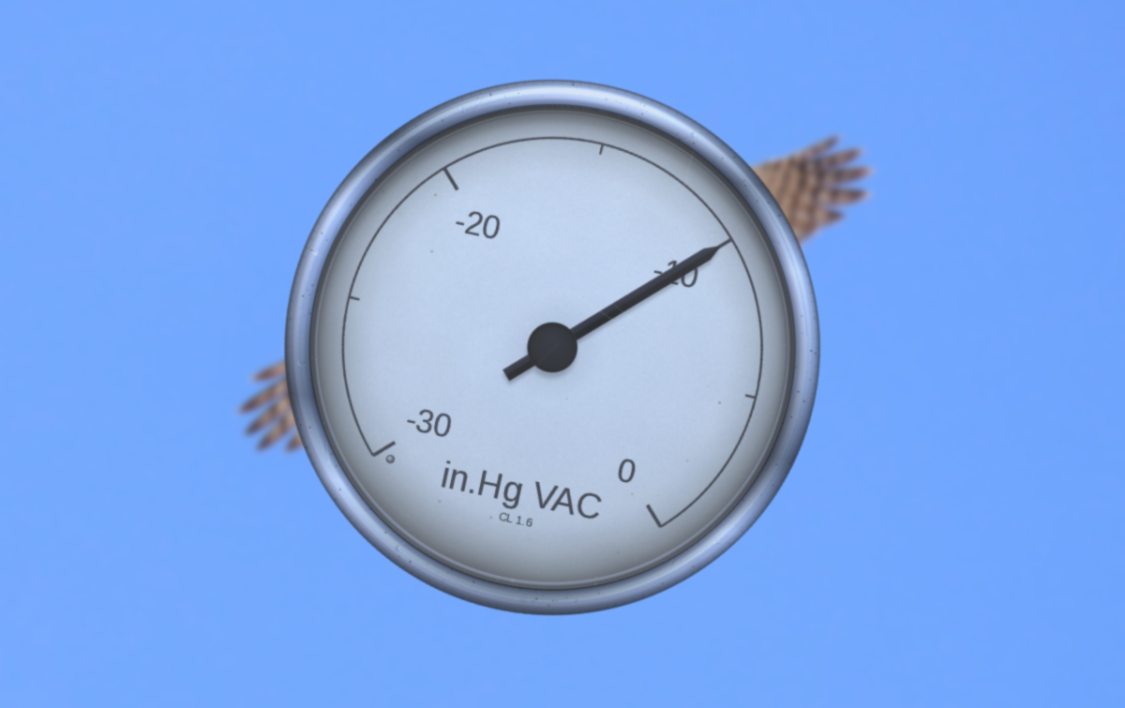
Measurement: -10 inHg
